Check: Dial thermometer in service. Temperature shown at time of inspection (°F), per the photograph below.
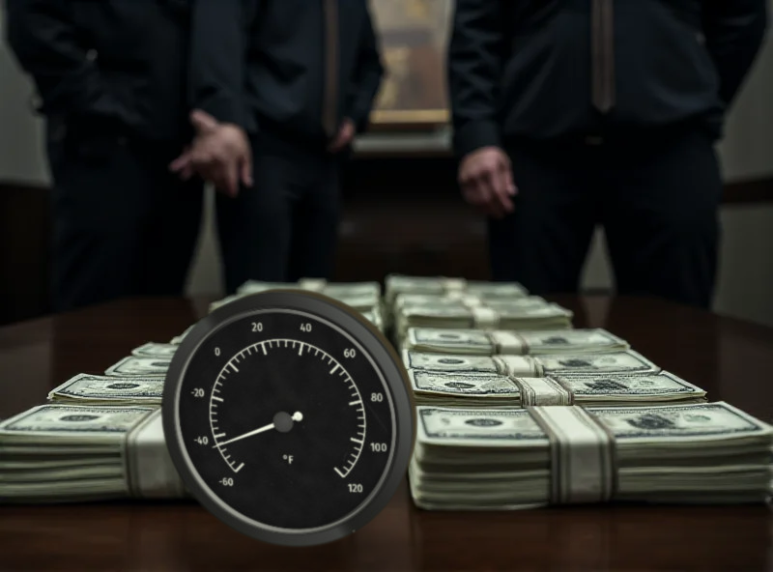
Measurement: -44 °F
